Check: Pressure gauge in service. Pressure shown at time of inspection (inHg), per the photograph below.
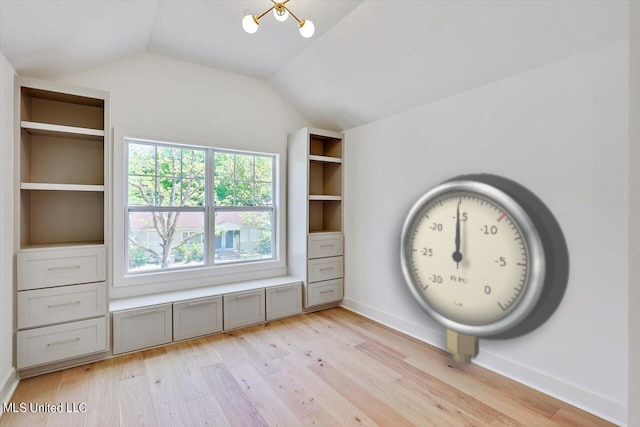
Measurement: -15 inHg
